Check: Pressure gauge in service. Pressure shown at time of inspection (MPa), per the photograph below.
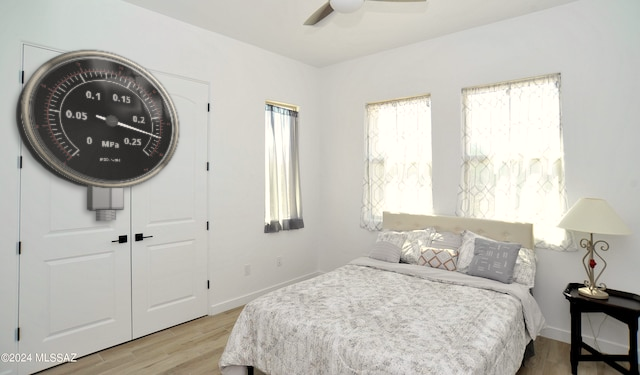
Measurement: 0.225 MPa
